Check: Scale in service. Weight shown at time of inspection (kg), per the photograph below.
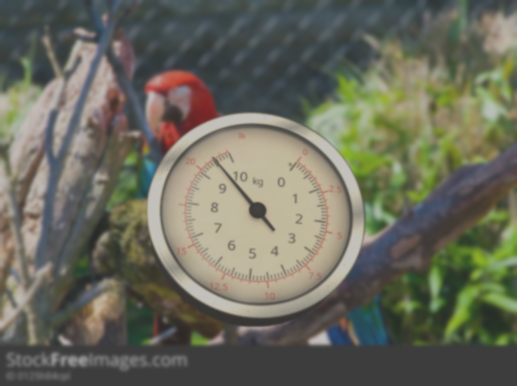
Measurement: 9.5 kg
